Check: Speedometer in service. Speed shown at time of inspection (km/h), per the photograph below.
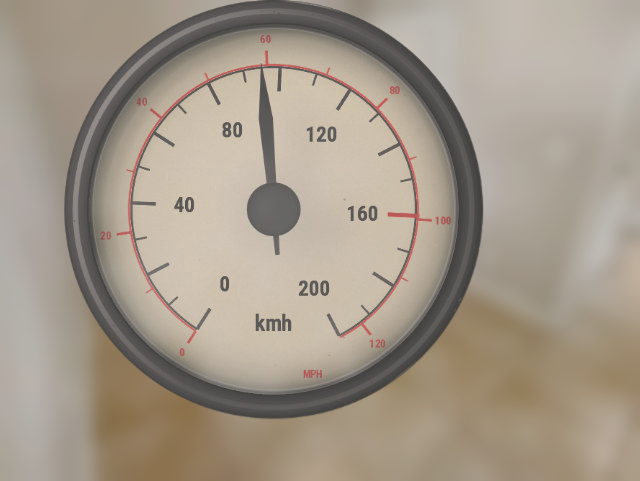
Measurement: 95 km/h
